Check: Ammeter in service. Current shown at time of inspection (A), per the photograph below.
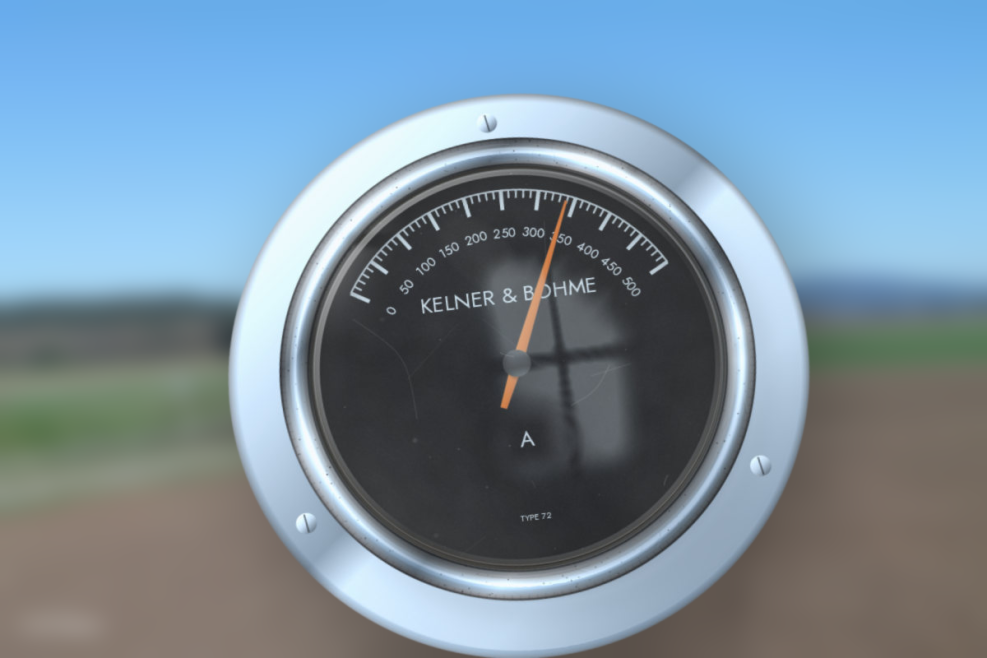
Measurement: 340 A
